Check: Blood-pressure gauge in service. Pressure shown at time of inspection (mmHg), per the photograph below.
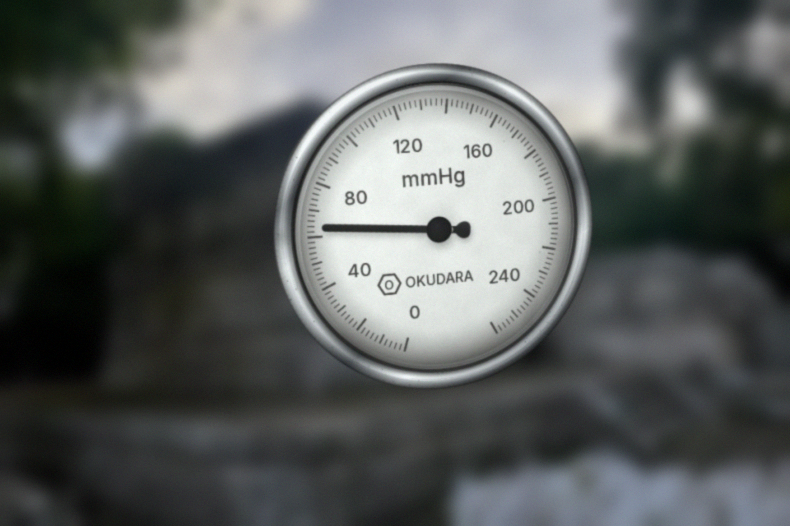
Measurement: 64 mmHg
